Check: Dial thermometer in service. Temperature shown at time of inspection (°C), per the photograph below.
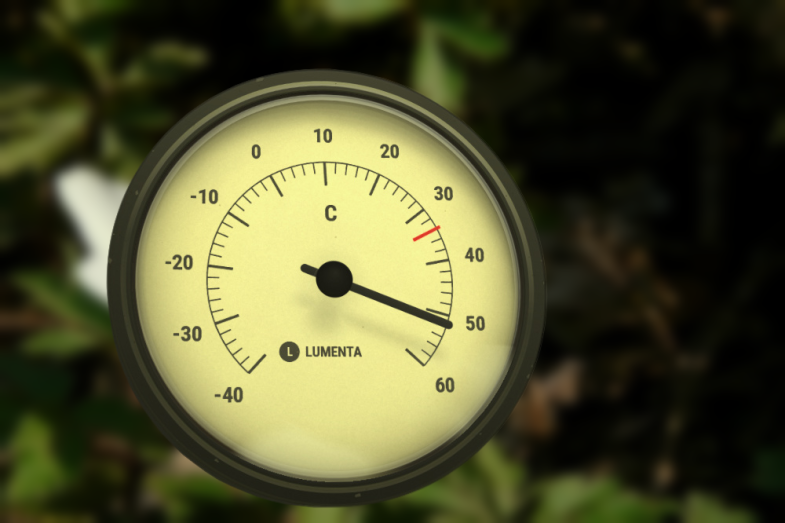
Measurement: 52 °C
